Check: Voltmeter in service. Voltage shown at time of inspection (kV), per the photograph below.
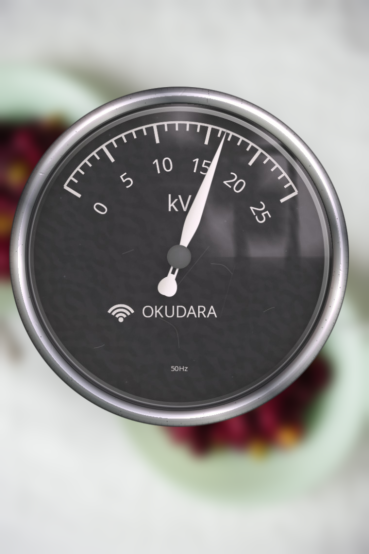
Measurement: 16.5 kV
